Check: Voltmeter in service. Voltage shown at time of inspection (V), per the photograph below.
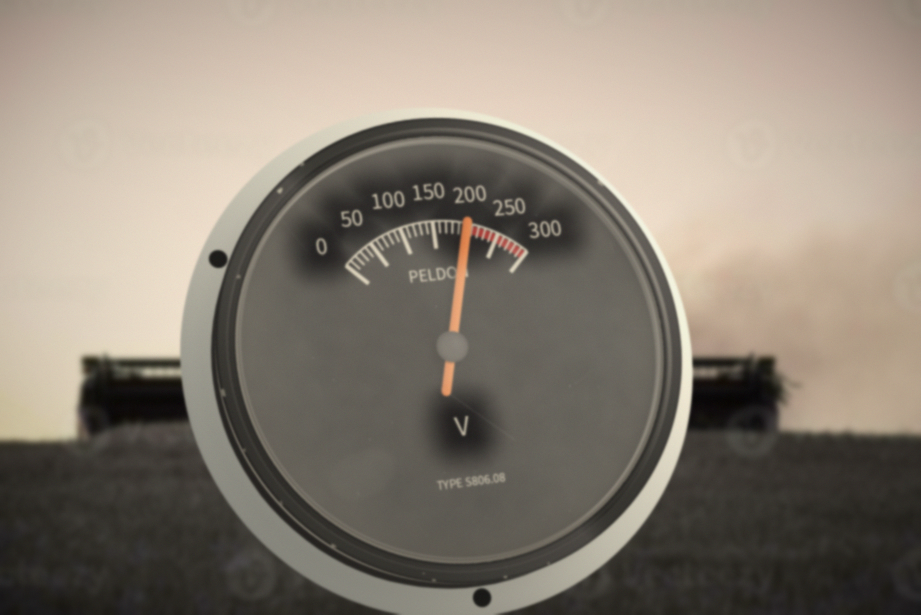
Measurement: 200 V
